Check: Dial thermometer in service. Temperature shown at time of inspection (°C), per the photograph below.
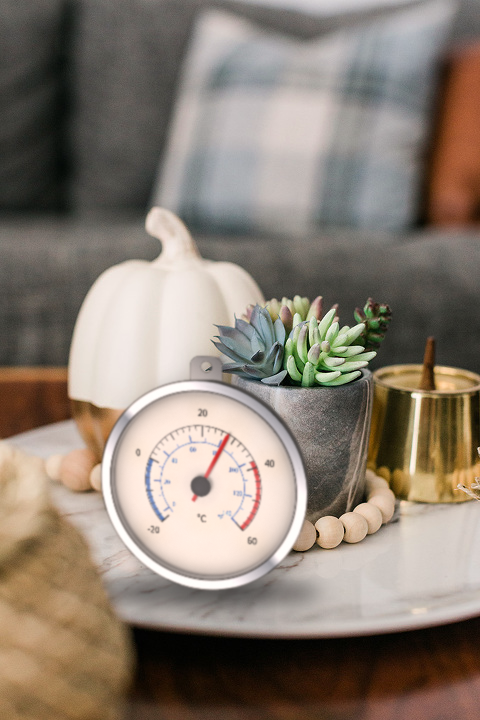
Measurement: 28 °C
